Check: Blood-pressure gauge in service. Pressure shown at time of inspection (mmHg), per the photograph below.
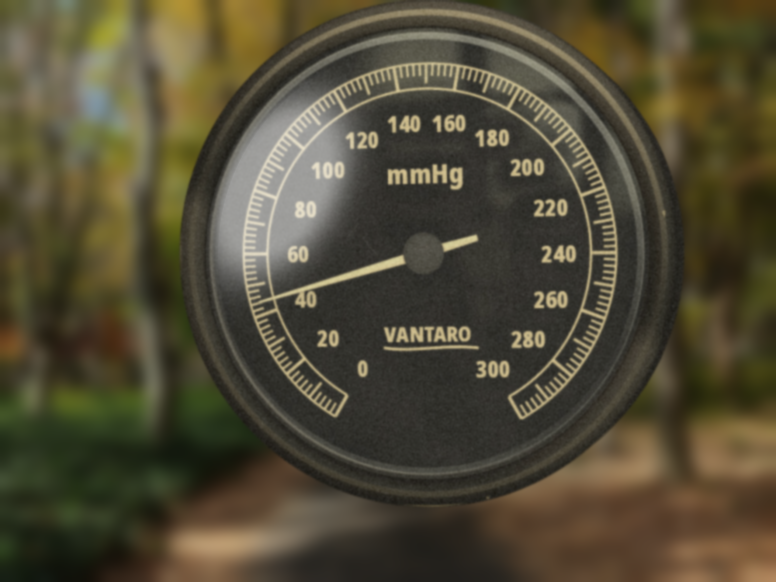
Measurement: 44 mmHg
